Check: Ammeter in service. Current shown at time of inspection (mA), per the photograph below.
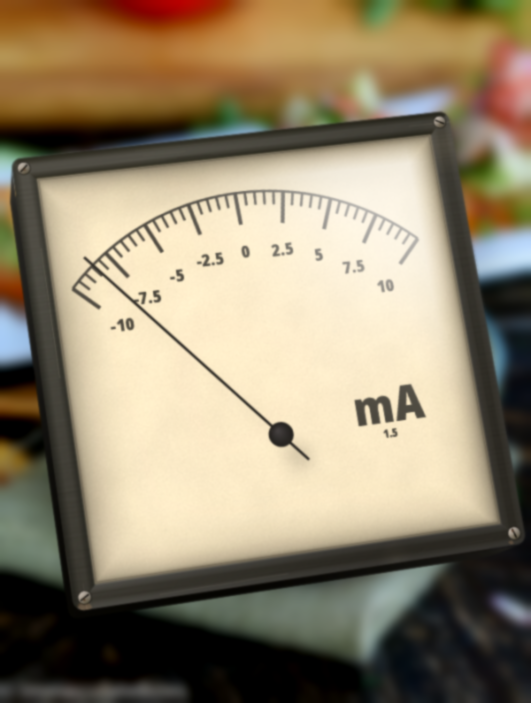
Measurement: -8.5 mA
